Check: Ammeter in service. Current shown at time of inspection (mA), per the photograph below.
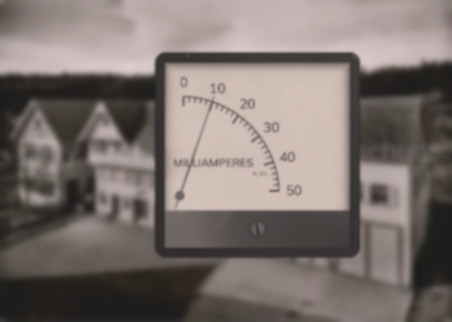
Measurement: 10 mA
